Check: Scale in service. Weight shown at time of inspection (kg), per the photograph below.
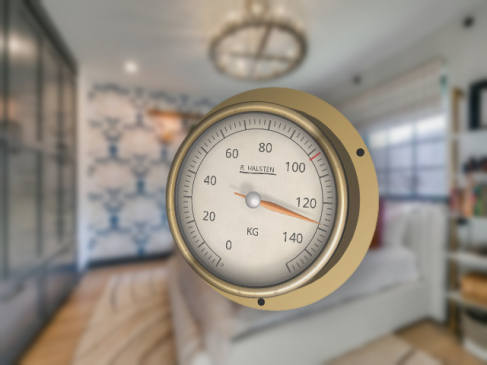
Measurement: 128 kg
